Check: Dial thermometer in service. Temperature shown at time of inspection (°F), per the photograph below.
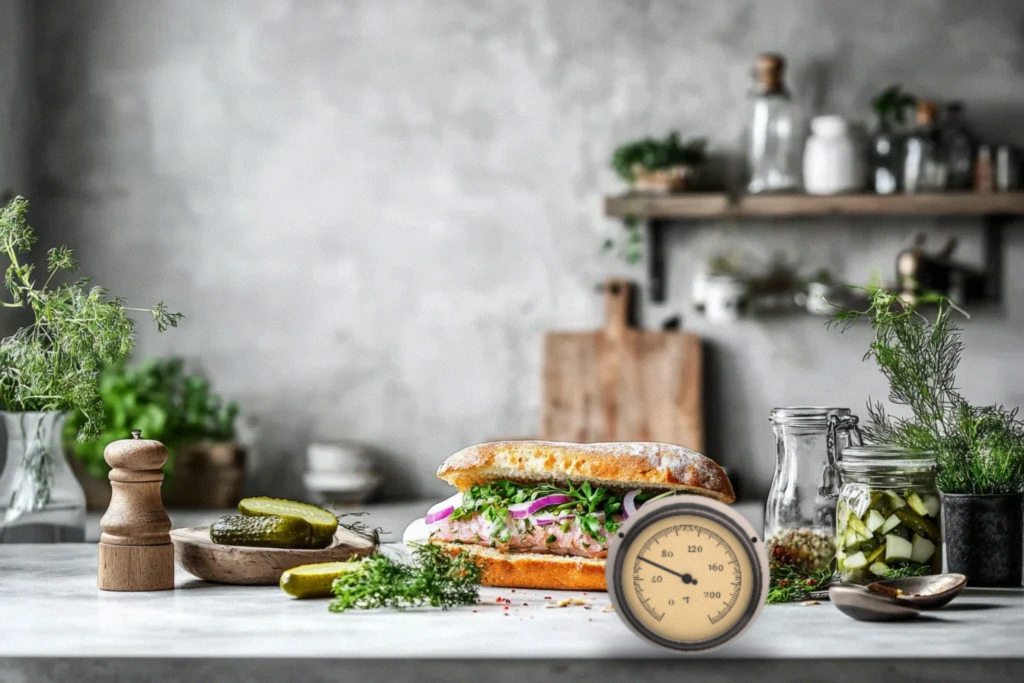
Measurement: 60 °F
